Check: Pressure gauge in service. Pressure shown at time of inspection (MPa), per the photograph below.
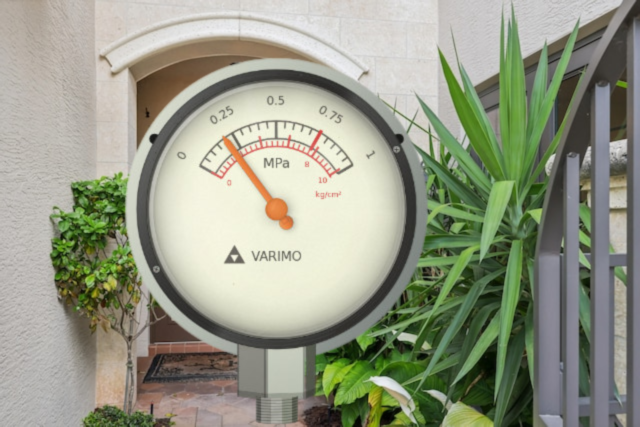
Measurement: 0.2 MPa
